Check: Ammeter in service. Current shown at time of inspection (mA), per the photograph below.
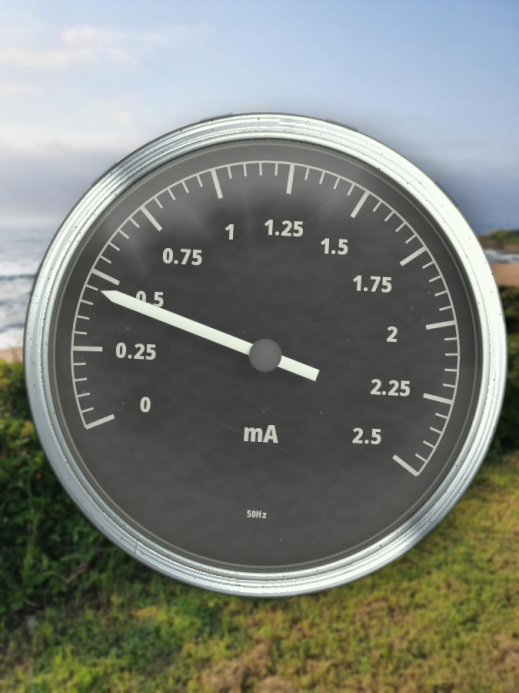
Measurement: 0.45 mA
